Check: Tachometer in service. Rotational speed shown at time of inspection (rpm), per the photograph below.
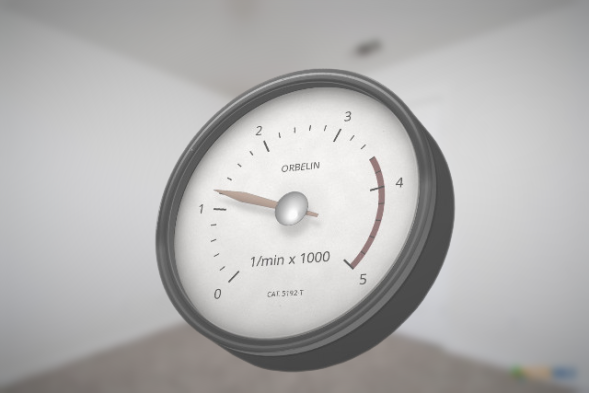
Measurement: 1200 rpm
